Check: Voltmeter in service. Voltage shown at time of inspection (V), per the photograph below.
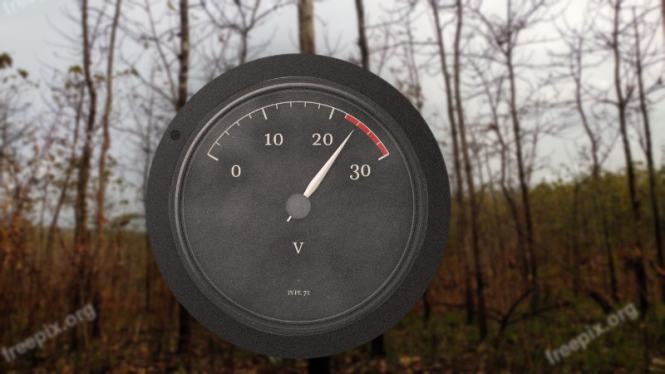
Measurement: 24 V
